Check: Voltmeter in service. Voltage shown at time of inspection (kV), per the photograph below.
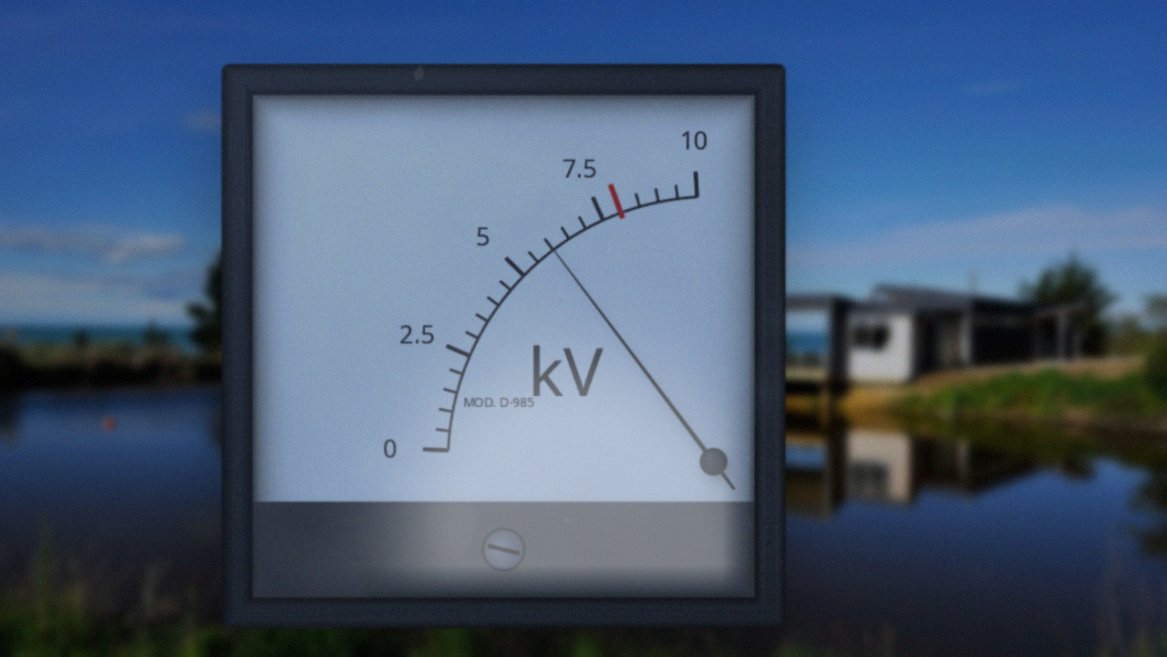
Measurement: 6 kV
